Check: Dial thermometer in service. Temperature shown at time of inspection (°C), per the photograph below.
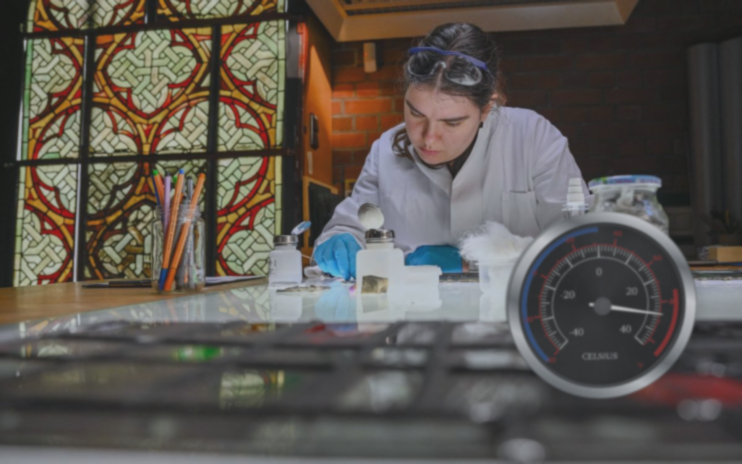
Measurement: 30 °C
